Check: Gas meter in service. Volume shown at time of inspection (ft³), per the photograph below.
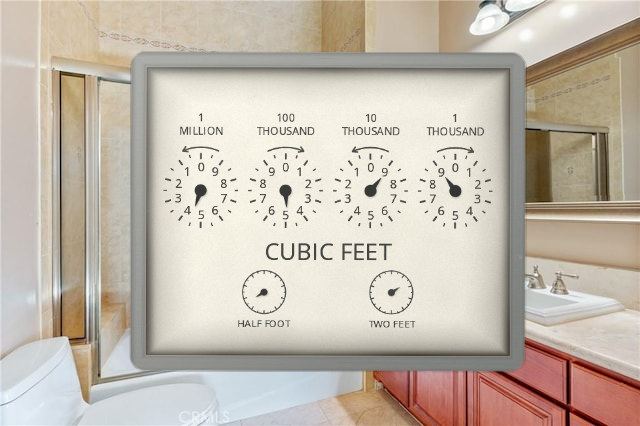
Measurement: 448900 ft³
